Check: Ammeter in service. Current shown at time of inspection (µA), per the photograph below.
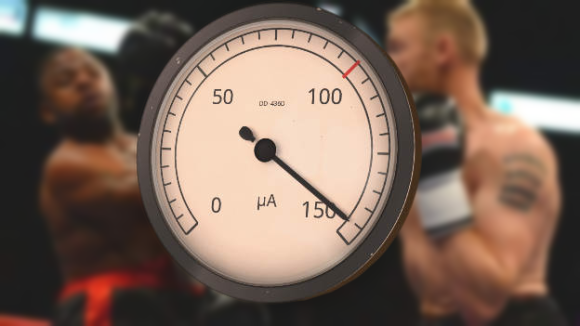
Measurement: 145 µA
